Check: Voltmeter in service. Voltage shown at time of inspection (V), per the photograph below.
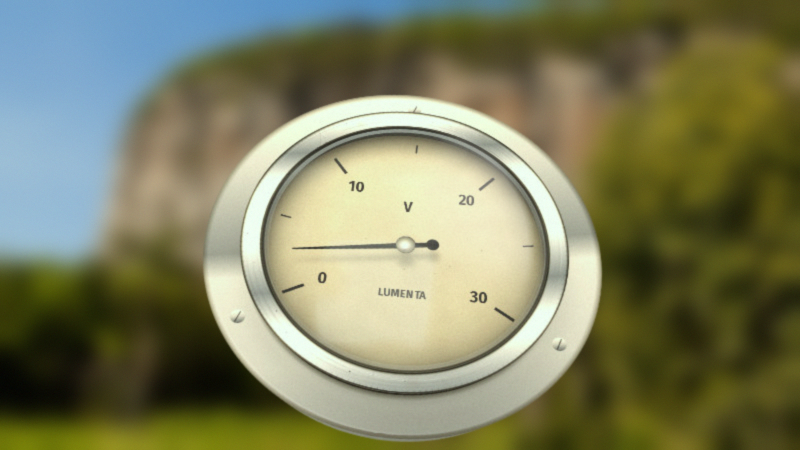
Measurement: 2.5 V
